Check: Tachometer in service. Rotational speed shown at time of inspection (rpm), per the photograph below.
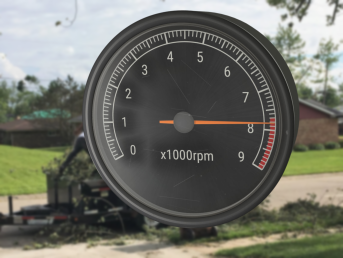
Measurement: 7800 rpm
